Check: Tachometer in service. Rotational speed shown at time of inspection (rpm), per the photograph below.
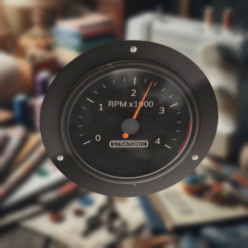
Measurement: 2300 rpm
